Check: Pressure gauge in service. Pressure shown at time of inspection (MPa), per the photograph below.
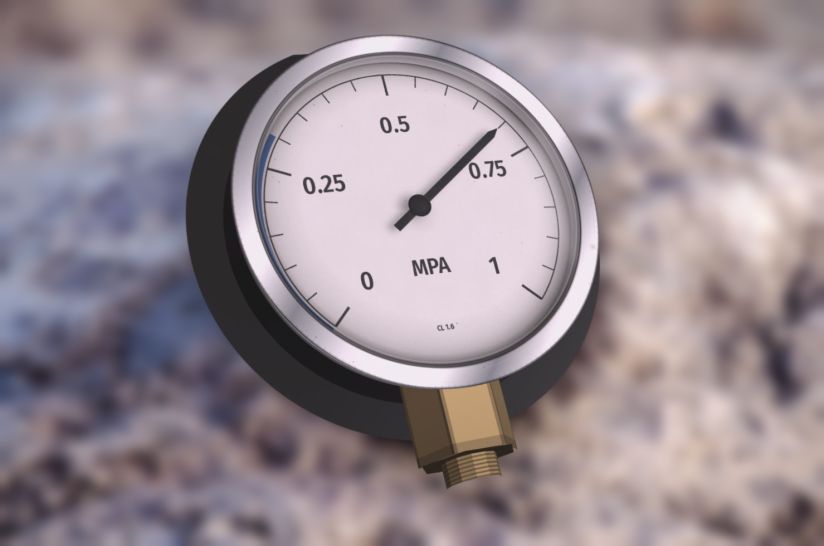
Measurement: 0.7 MPa
